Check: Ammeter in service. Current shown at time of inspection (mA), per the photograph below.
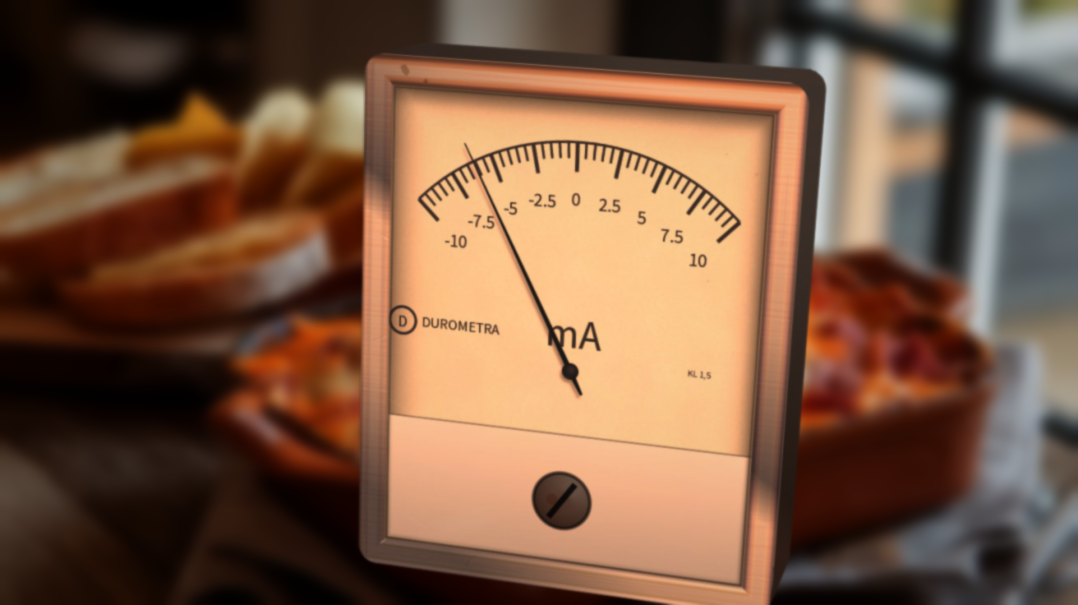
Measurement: -6 mA
